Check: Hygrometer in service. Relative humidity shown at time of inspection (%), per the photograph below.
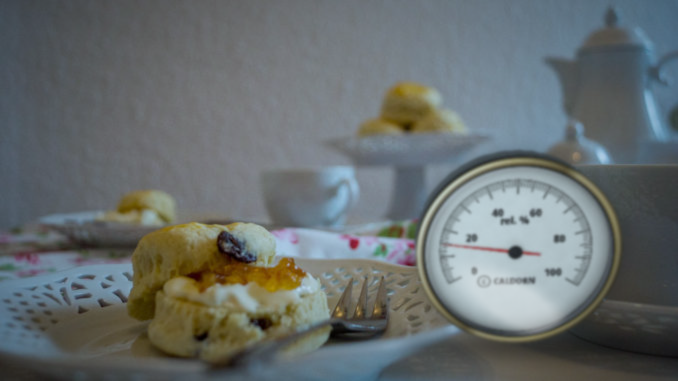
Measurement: 15 %
